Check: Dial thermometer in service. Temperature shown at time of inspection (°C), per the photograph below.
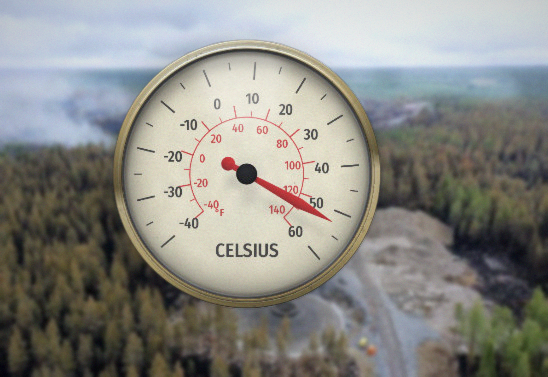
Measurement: 52.5 °C
